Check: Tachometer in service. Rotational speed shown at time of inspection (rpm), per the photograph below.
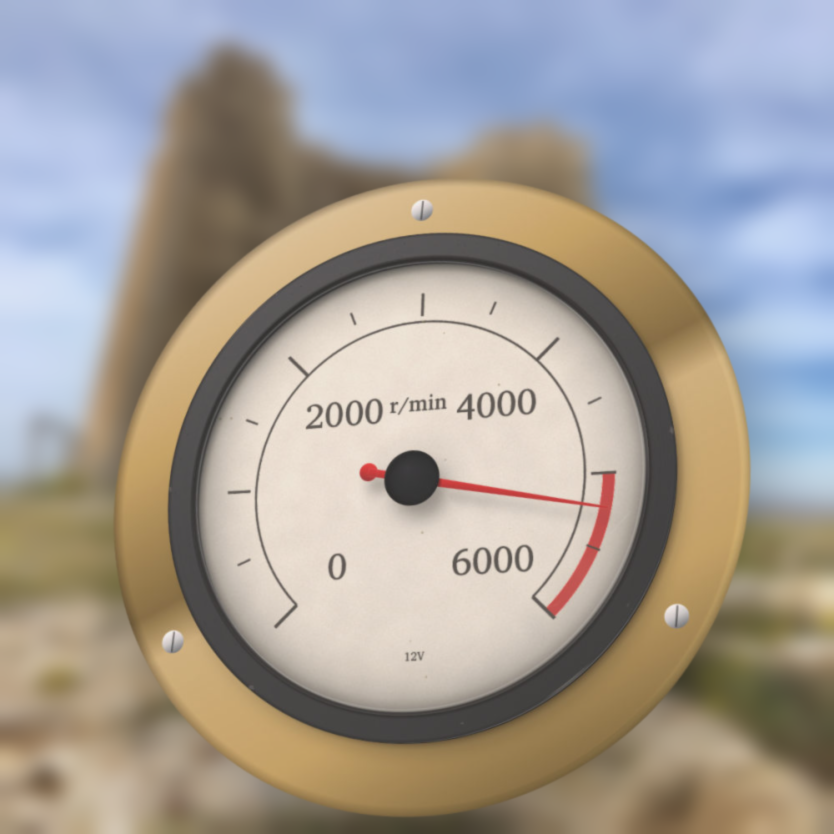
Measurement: 5250 rpm
